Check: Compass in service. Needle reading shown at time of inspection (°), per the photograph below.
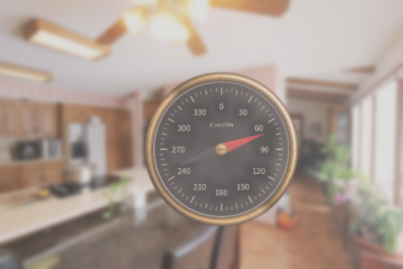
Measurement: 70 °
